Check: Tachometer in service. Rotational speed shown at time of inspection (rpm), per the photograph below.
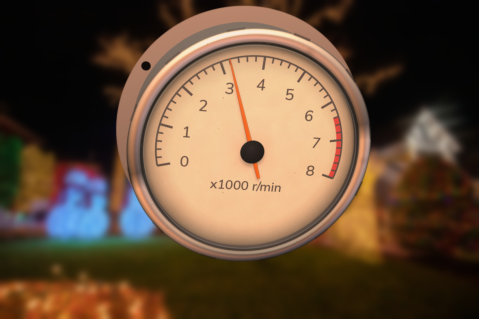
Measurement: 3200 rpm
